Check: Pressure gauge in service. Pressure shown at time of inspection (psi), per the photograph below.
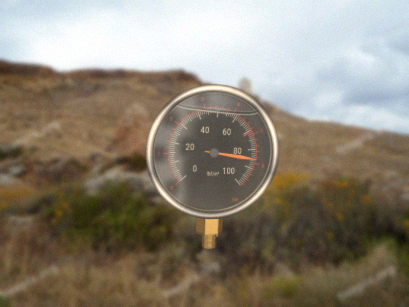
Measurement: 85 psi
